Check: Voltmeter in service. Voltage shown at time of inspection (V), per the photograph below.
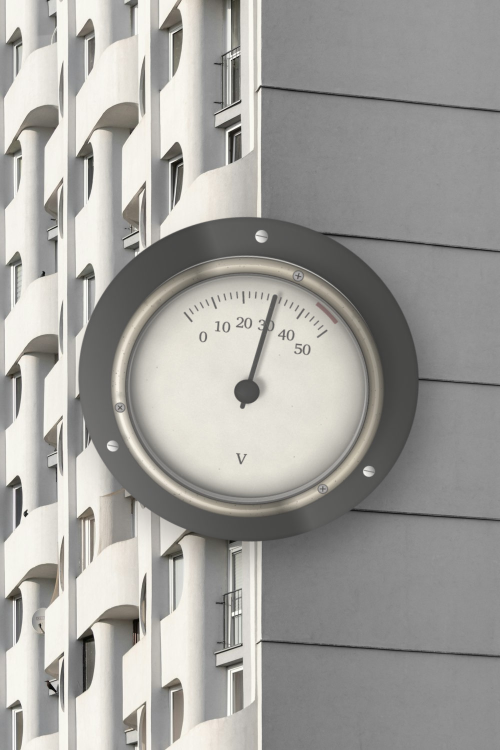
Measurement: 30 V
